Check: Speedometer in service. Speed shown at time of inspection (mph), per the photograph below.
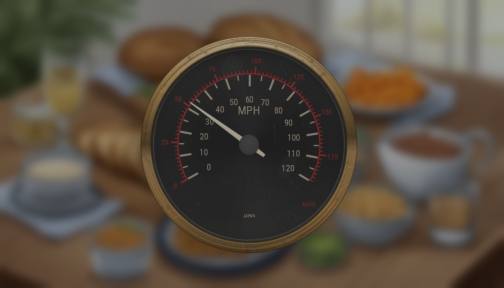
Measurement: 32.5 mph
